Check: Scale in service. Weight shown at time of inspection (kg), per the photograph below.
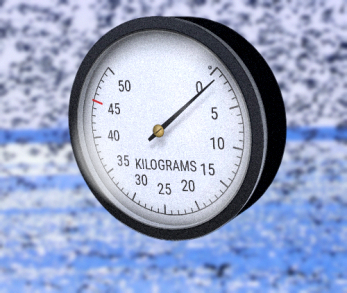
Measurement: 1 kg
